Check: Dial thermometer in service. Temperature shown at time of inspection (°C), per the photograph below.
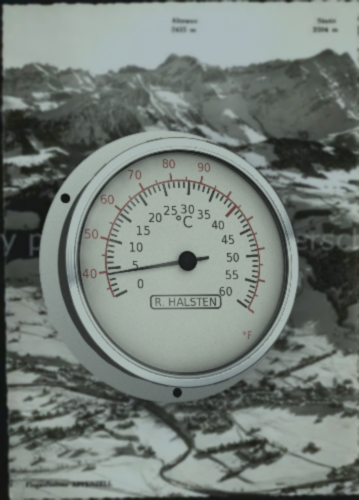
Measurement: 4 °C
